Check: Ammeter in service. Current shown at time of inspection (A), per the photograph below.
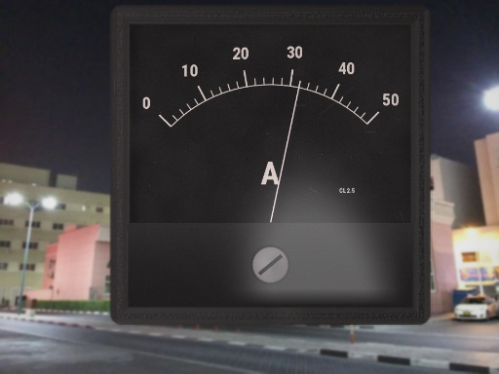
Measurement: 32 A
